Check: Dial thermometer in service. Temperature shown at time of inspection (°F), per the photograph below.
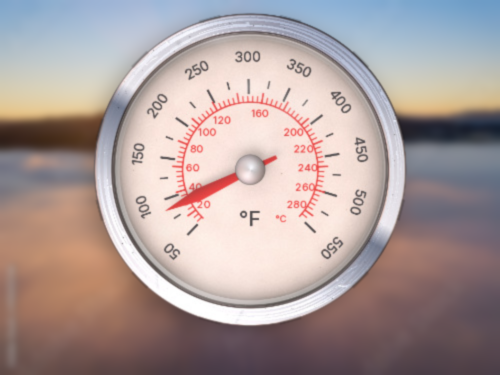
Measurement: 87.5 °F
